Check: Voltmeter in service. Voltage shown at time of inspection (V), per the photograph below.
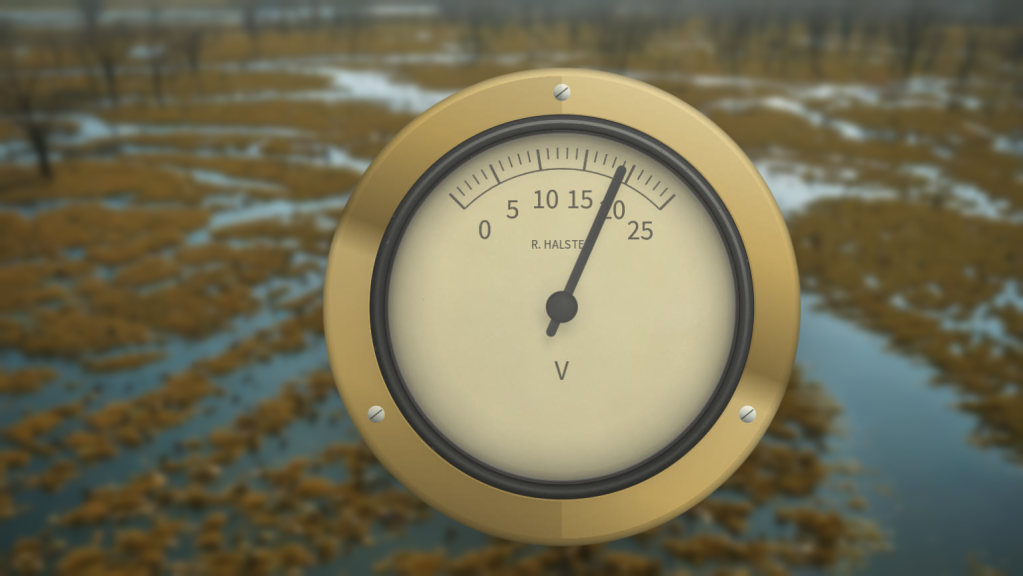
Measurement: 19 V
